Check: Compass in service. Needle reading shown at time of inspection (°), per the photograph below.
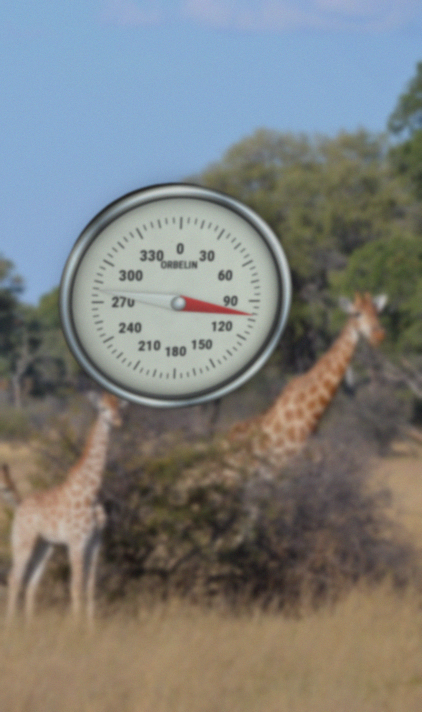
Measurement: 100 °
